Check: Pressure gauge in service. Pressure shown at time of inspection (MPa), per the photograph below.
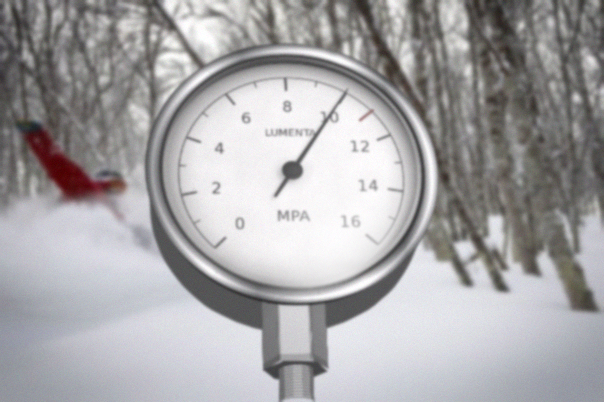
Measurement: 10 MPa
